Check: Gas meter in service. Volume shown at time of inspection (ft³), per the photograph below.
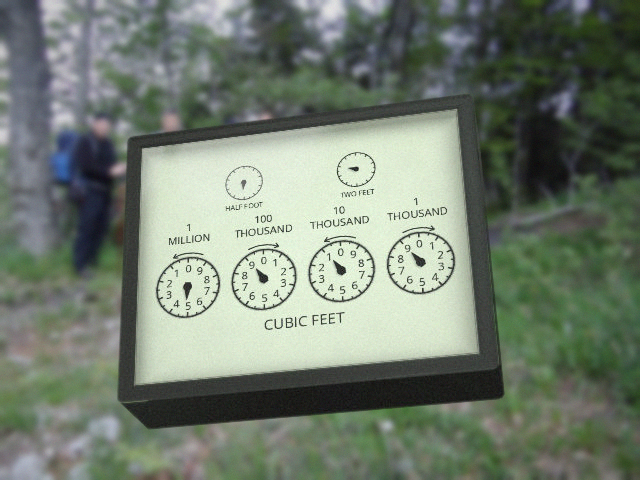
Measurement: 490900 ft³
